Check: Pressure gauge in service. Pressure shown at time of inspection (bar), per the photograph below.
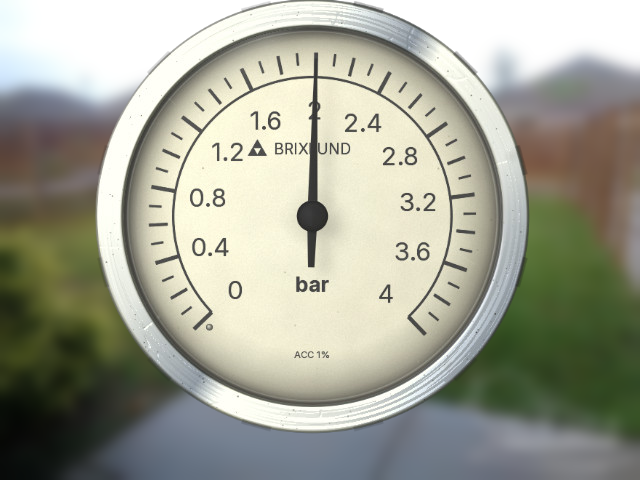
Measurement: 2 bar
